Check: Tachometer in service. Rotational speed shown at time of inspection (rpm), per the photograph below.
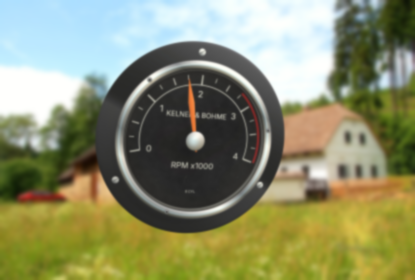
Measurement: 1750 rpm
